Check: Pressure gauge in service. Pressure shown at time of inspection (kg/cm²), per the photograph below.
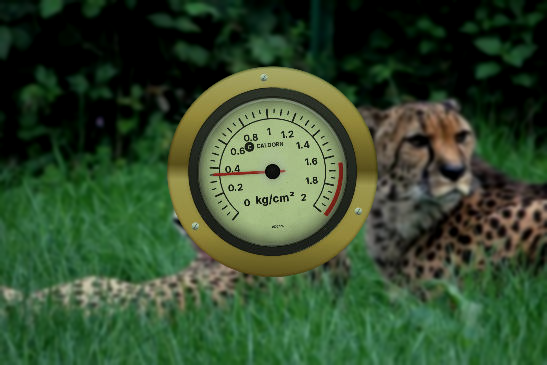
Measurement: 0.35 kg/cm²
